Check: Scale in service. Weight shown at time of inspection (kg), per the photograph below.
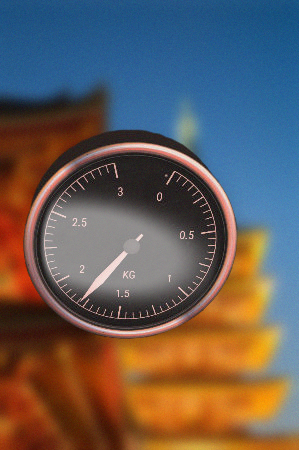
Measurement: 1.8 kg
